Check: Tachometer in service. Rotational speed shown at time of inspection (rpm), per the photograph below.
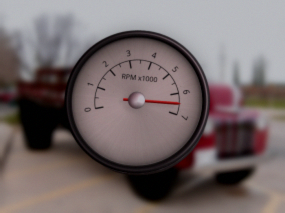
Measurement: 6500 rpm
